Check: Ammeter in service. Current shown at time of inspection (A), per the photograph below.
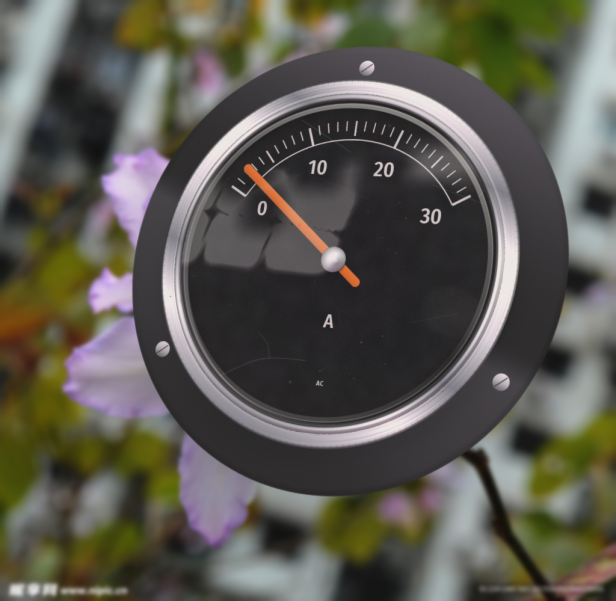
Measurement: 2.5 A
